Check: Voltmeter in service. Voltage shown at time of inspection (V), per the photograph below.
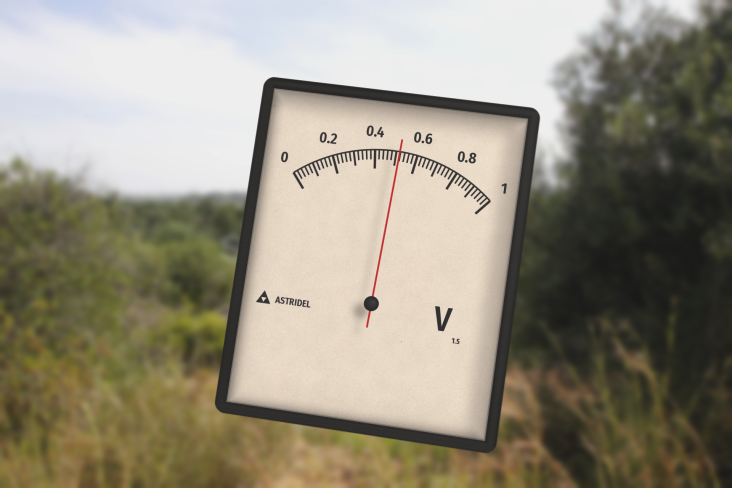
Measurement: 0.52 V
